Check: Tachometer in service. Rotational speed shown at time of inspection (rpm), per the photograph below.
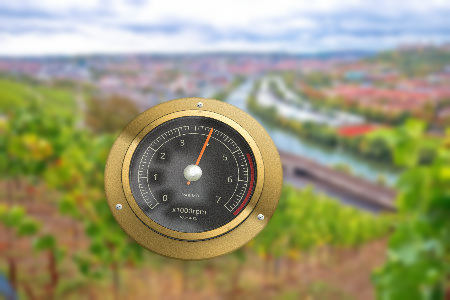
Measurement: 4000 rpm
